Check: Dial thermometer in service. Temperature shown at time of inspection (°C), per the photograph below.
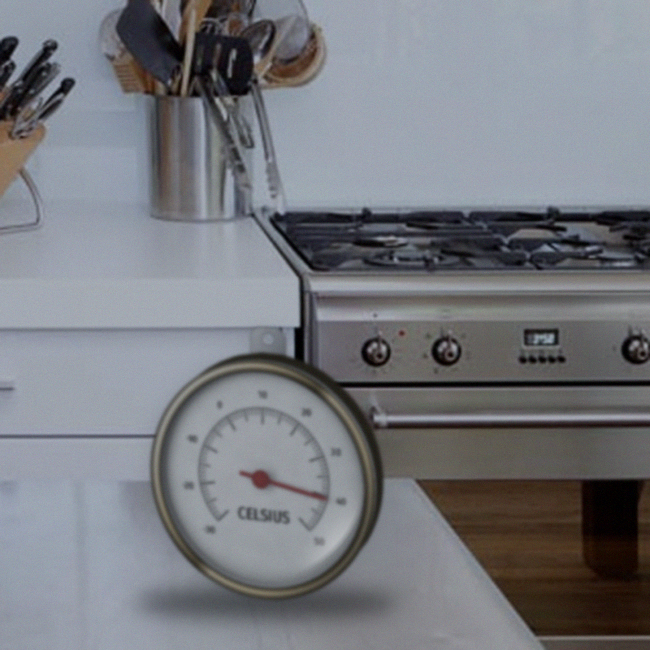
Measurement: 40 °C
